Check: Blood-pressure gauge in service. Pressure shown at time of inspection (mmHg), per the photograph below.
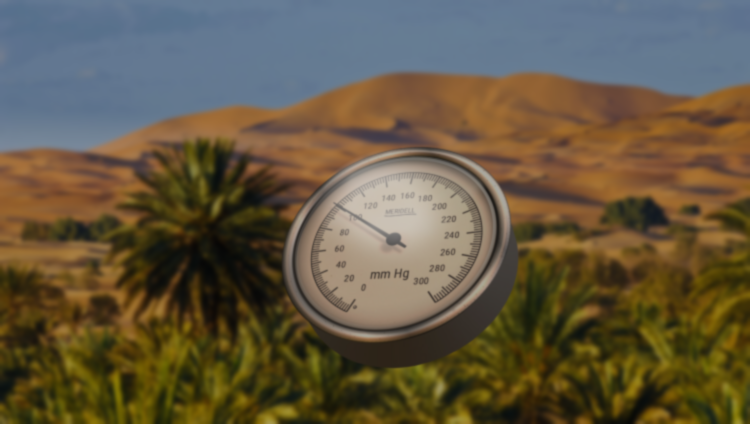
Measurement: 100 mmHg
